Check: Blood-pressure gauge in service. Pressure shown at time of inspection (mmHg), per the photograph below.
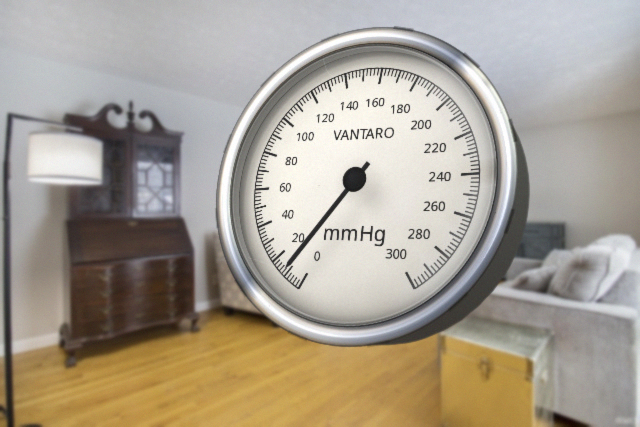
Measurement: 10 mmHg
